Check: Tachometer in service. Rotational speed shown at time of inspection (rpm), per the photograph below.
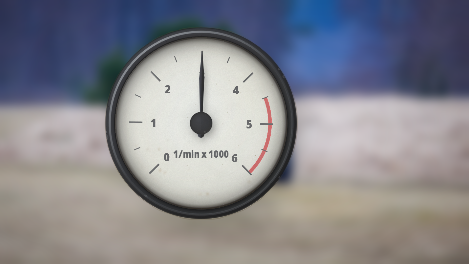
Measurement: 3000 rpm
